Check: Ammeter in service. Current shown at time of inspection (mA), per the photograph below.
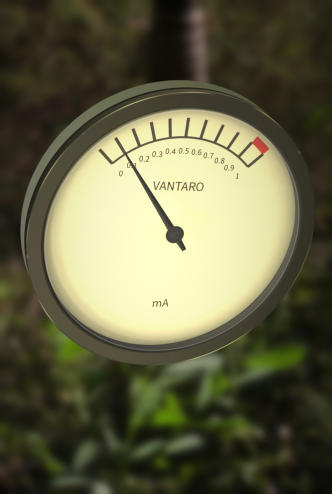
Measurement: 0.1 mA
